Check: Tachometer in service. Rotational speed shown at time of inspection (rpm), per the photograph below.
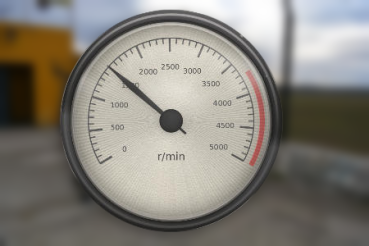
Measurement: 1500 rpm
